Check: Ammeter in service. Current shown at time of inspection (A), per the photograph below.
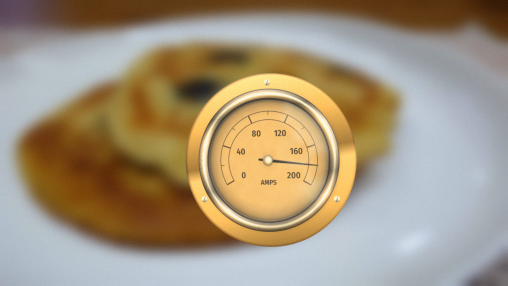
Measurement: 180 A
